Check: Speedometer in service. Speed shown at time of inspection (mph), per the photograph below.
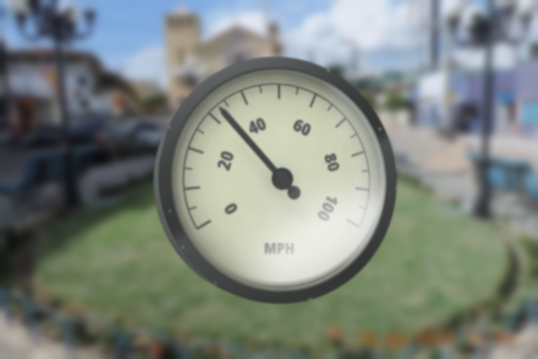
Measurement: 32.5 mph
